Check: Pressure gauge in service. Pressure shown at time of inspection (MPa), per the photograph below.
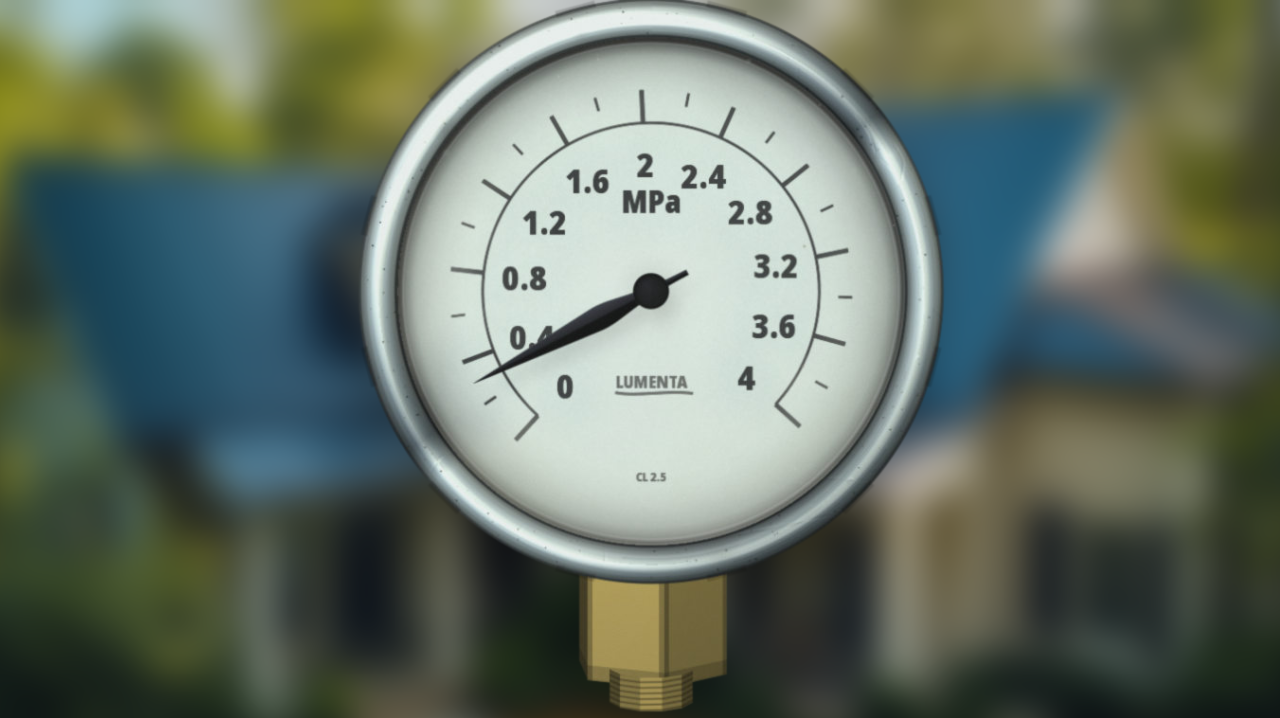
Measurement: 0.3 MPa
